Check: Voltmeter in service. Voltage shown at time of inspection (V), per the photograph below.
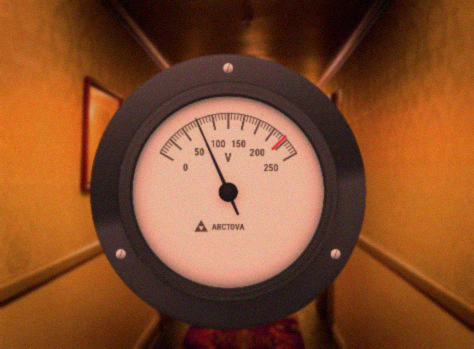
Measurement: 75 V
